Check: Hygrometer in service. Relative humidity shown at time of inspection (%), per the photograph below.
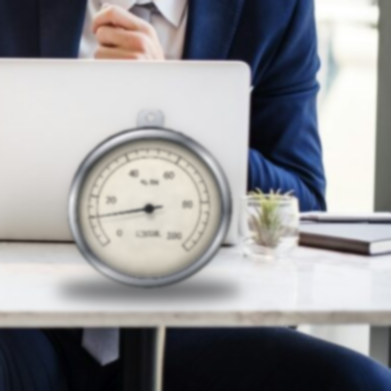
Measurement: 12 %
